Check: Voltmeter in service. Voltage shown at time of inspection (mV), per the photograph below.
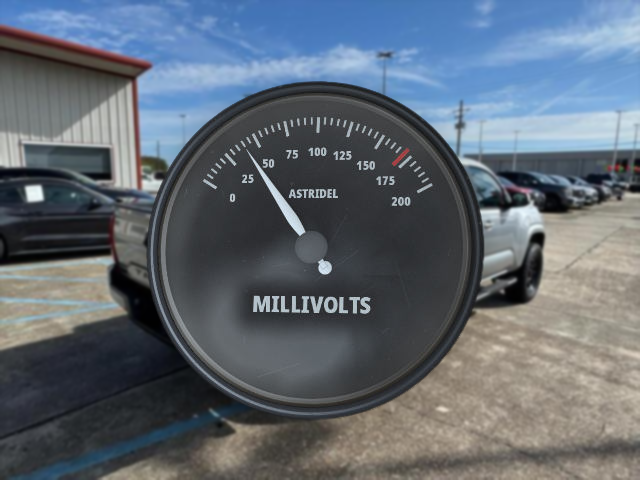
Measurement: 40 mV
